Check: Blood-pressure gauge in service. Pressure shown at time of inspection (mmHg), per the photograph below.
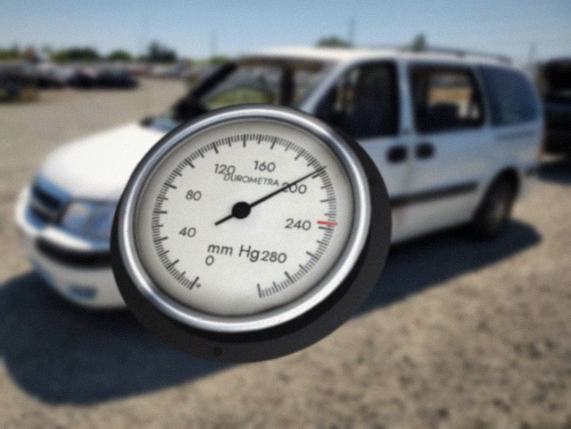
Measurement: 200 mmHg
